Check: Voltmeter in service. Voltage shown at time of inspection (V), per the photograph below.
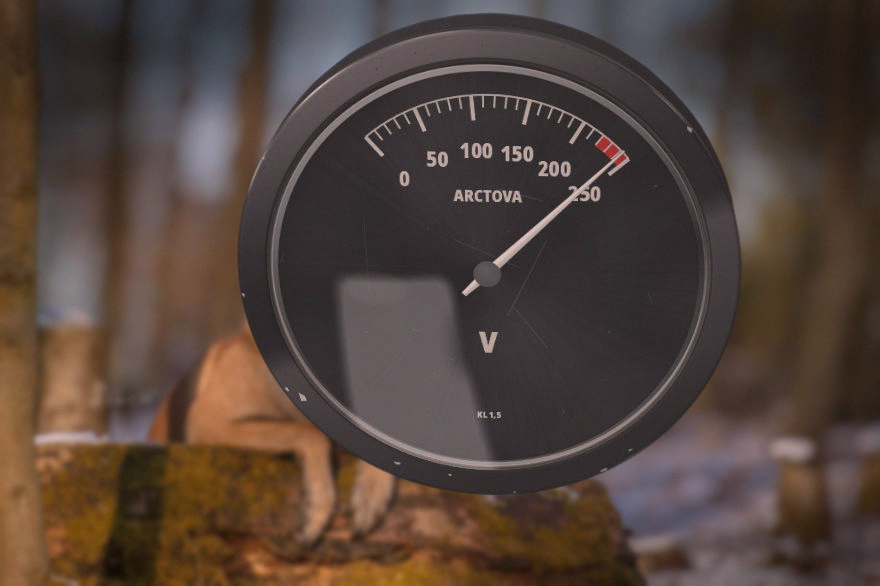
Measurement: 240 V
